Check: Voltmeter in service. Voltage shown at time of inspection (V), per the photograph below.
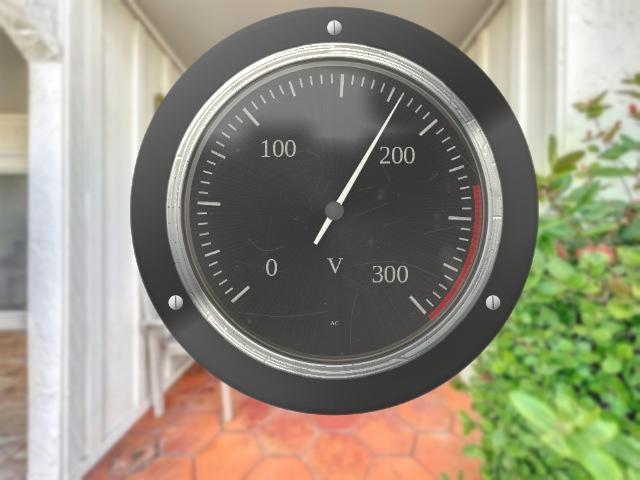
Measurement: 180 V
